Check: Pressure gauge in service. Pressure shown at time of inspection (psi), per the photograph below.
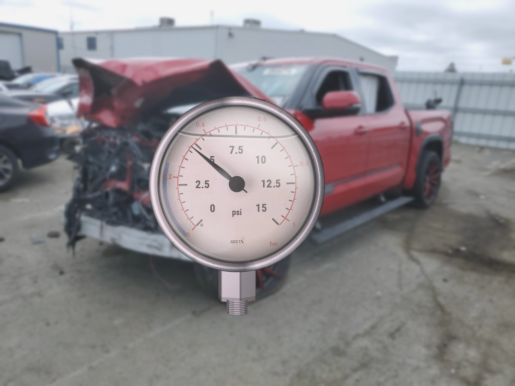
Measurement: 4.75 psi
